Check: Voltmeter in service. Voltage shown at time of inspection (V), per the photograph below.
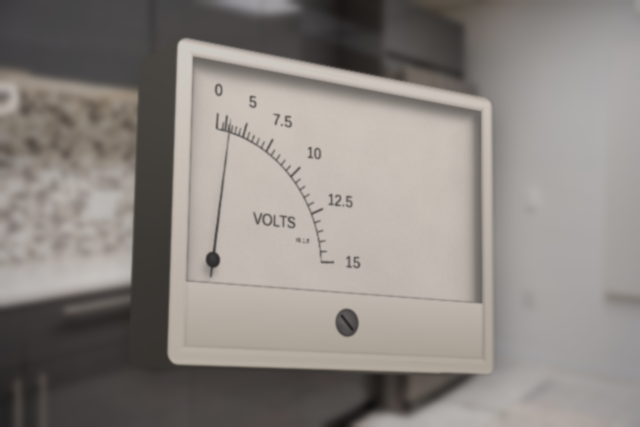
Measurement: 2.5 V
